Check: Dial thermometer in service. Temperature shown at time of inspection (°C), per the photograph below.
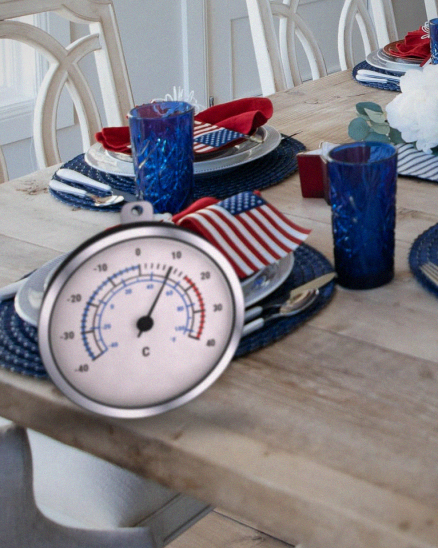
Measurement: 10 °C
